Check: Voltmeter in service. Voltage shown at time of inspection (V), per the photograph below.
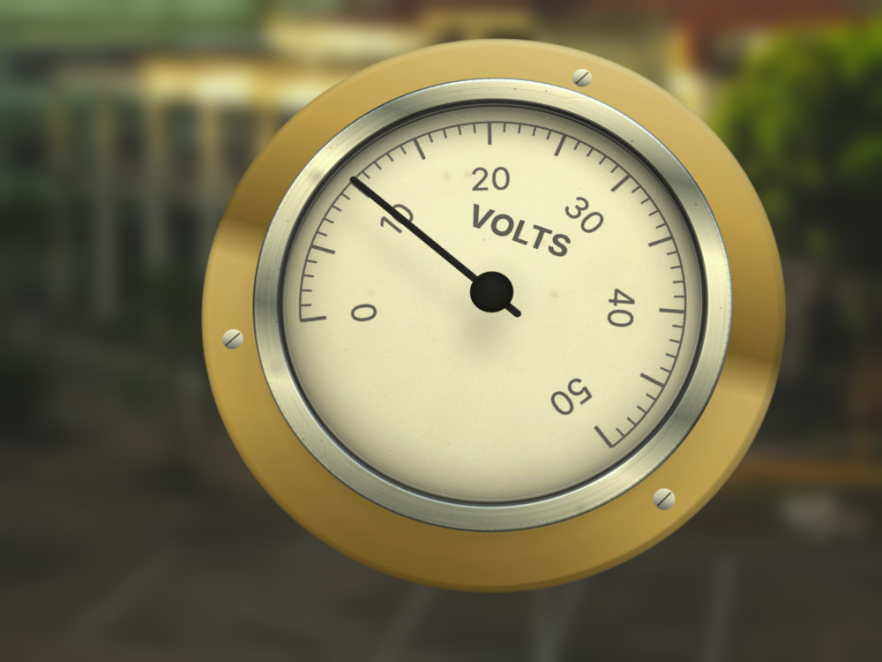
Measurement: 10 V
